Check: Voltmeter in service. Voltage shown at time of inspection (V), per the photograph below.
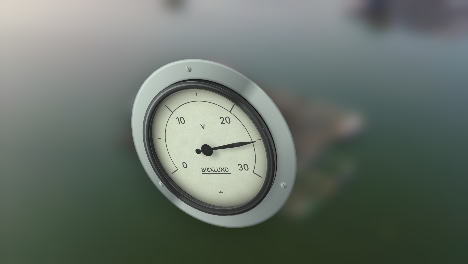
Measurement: 25 V
